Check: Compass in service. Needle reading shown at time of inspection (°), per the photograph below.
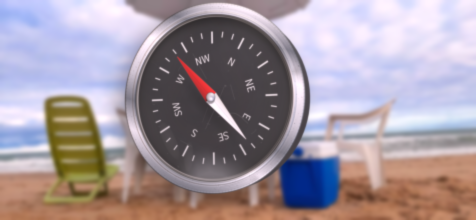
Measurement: 290 °
